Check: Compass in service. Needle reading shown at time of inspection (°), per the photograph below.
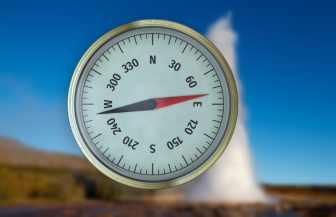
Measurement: 80 °
